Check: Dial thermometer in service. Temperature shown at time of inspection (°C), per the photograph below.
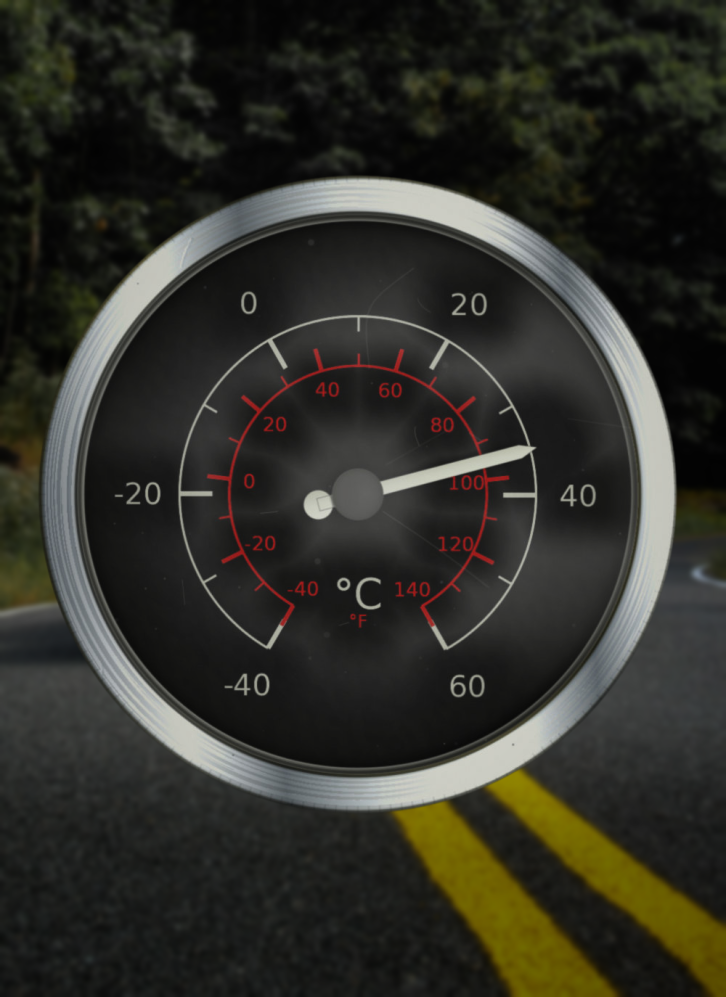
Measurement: 35 °C
